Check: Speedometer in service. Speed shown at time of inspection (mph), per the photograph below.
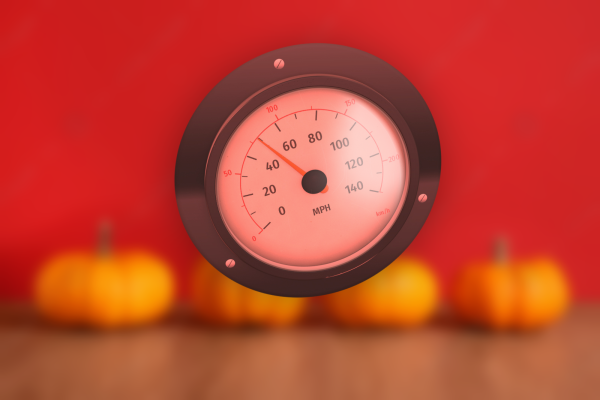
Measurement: 50 mph
